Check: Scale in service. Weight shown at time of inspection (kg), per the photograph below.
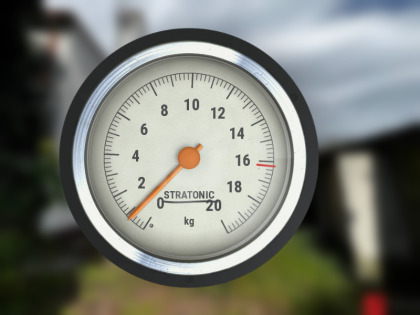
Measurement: 0.8 kg
